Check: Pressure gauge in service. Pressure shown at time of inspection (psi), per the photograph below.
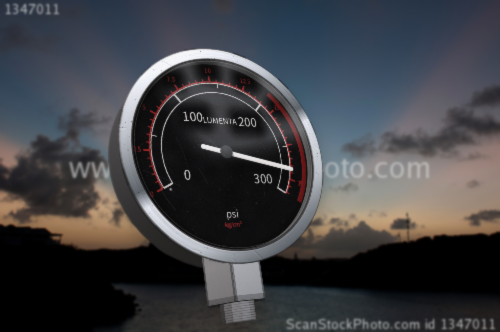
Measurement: 275 psi
